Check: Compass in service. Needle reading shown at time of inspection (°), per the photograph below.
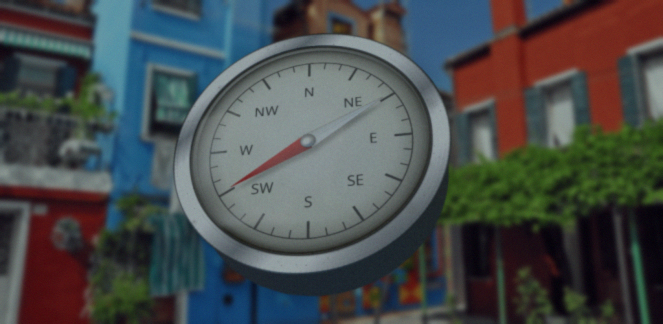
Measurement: 240 °
